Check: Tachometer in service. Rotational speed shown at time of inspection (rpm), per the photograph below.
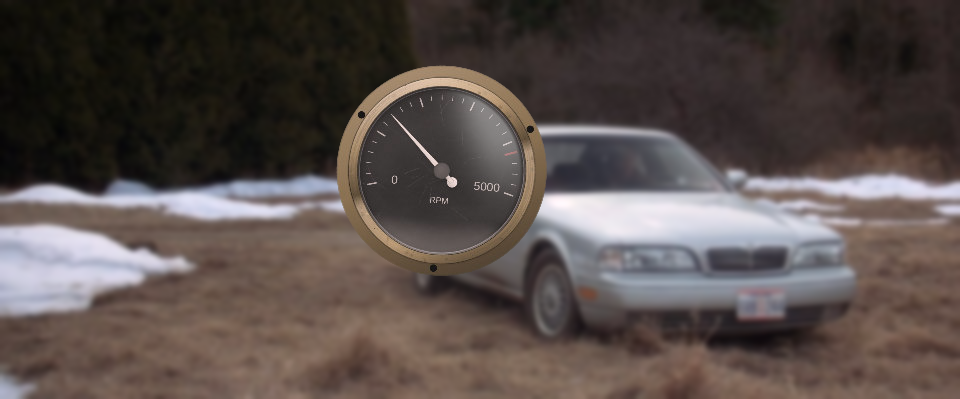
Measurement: 1400 rpm
